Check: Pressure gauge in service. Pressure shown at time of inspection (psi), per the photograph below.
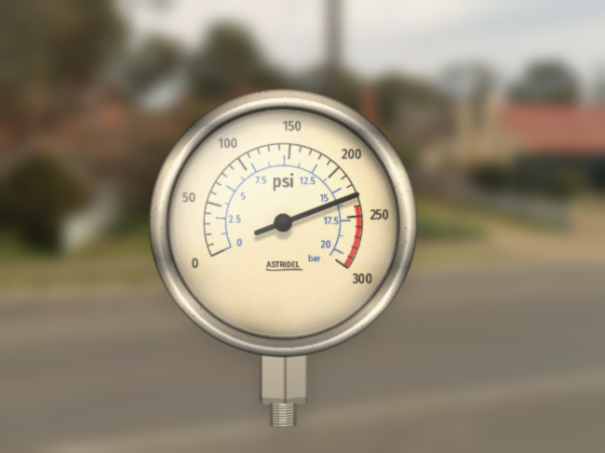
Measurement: 230 psi
